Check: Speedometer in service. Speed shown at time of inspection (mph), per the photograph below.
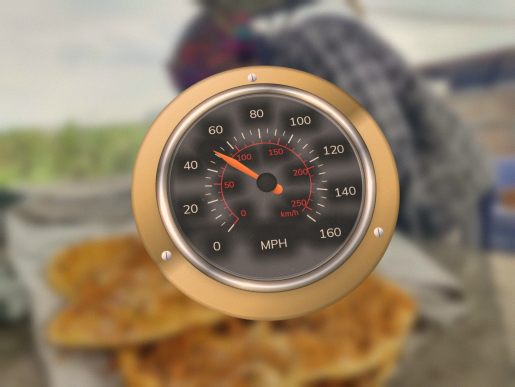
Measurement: 50 mph
